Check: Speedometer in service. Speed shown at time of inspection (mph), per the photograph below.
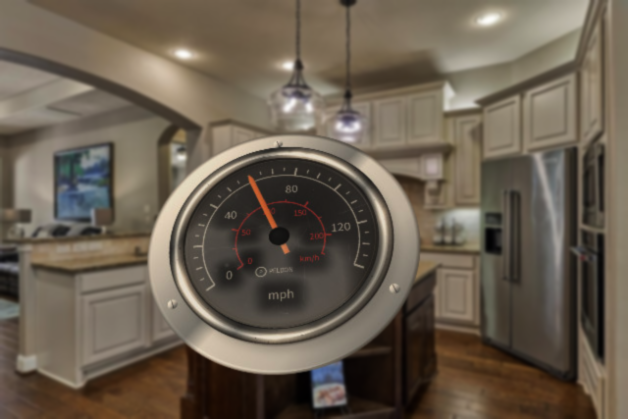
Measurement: 60 mph
